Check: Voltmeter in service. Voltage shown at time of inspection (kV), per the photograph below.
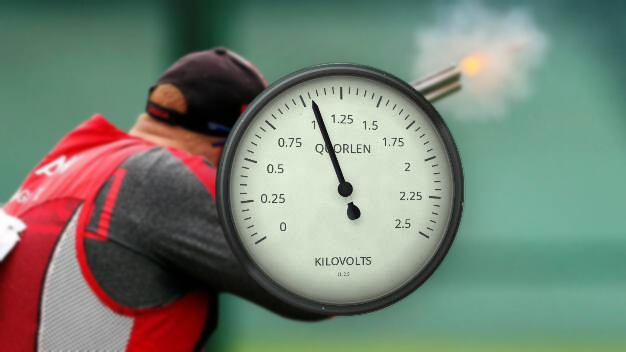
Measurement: 1.05 kV
